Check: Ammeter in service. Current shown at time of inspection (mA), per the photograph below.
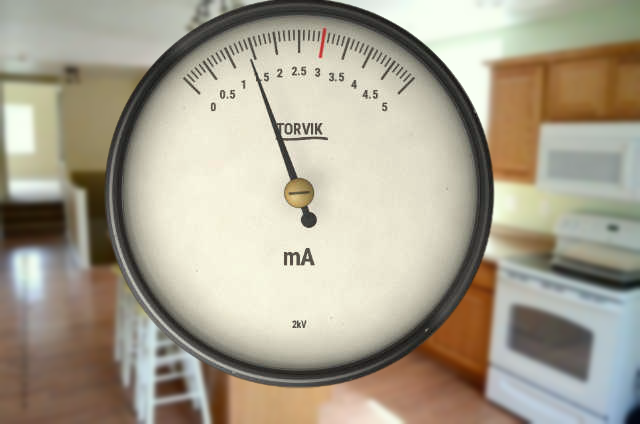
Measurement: 1.4 mA
